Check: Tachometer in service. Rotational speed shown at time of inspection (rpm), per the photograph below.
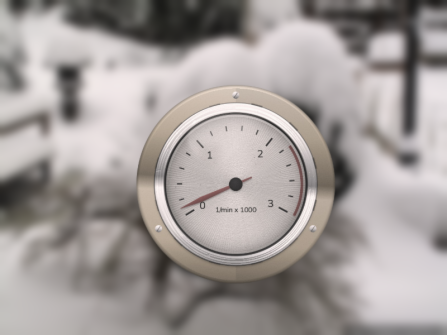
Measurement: 100 rpm
